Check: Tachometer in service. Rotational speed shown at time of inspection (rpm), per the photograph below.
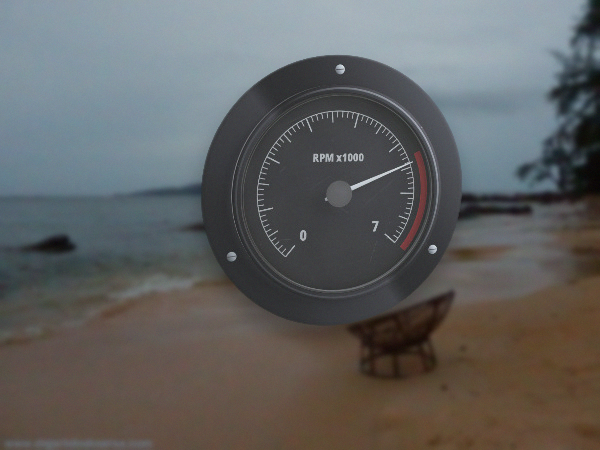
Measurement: 5400 rpm
